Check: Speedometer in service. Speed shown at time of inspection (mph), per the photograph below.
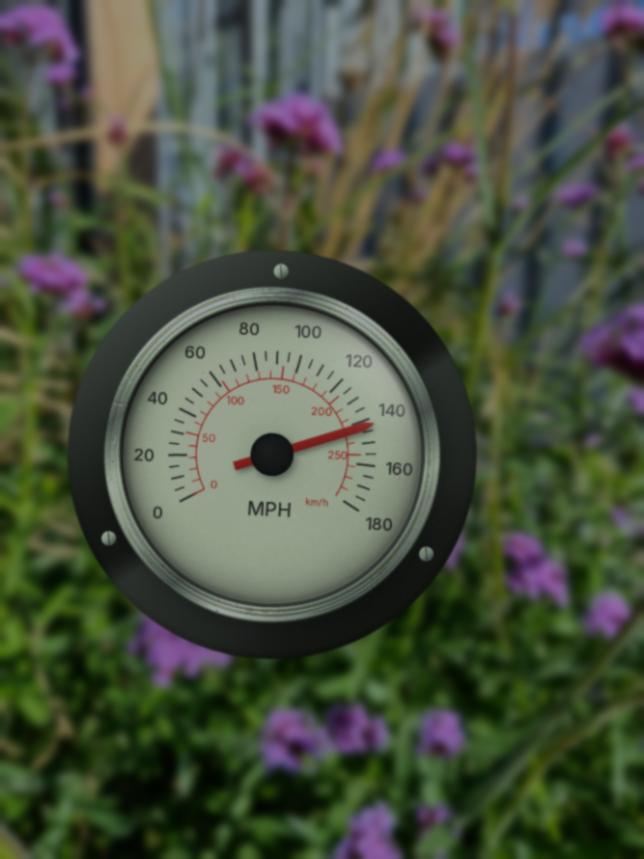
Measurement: 142.5 mph
